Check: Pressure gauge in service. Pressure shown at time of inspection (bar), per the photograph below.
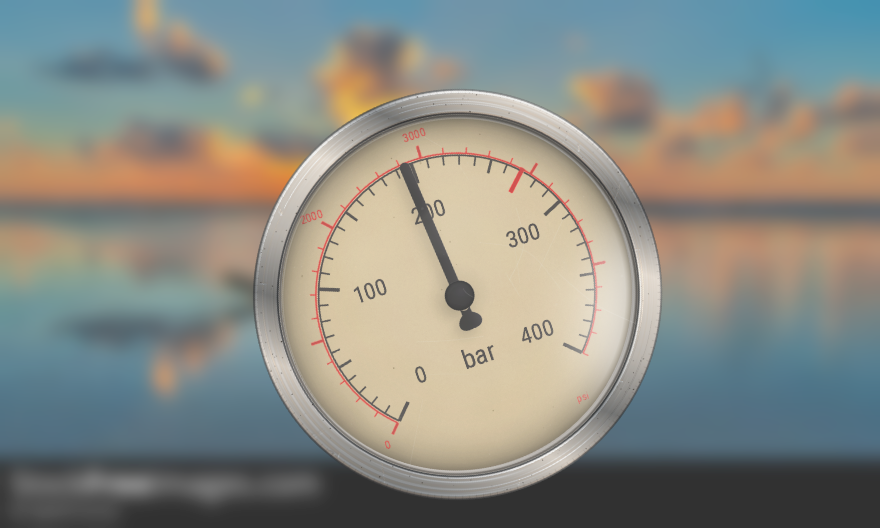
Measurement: 195 bar
